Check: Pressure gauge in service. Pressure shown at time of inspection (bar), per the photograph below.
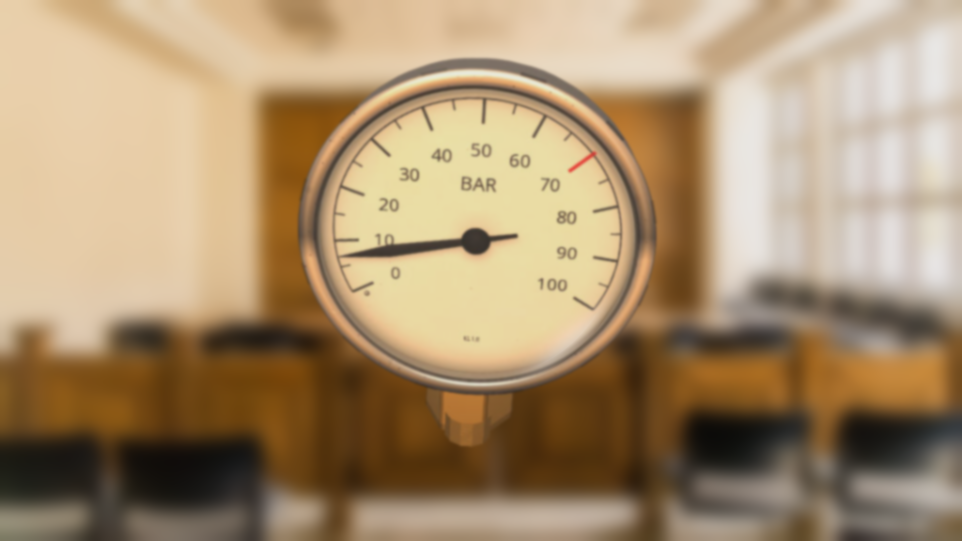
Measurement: 7.5 bar
